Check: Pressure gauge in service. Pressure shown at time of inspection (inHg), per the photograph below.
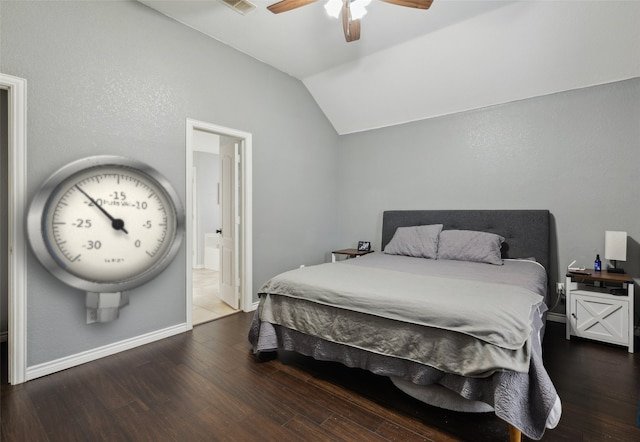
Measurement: -20 inHg
